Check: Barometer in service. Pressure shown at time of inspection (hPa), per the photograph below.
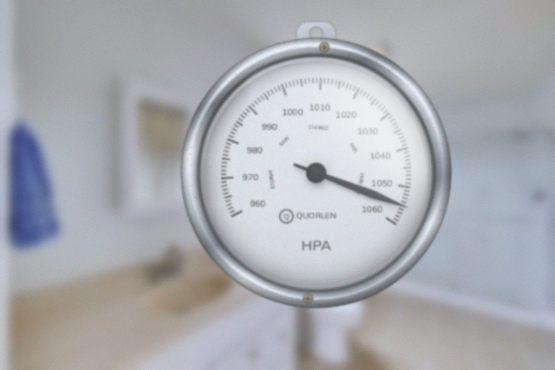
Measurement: 1055 hPa
